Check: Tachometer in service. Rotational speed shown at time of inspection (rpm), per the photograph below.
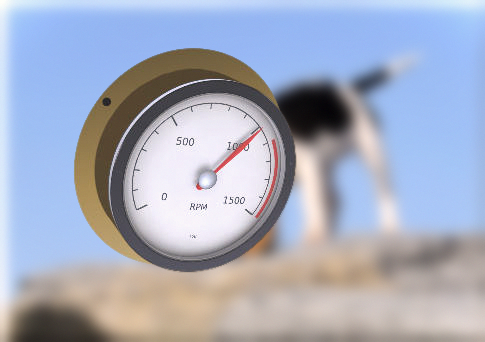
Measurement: 1000 rpm
